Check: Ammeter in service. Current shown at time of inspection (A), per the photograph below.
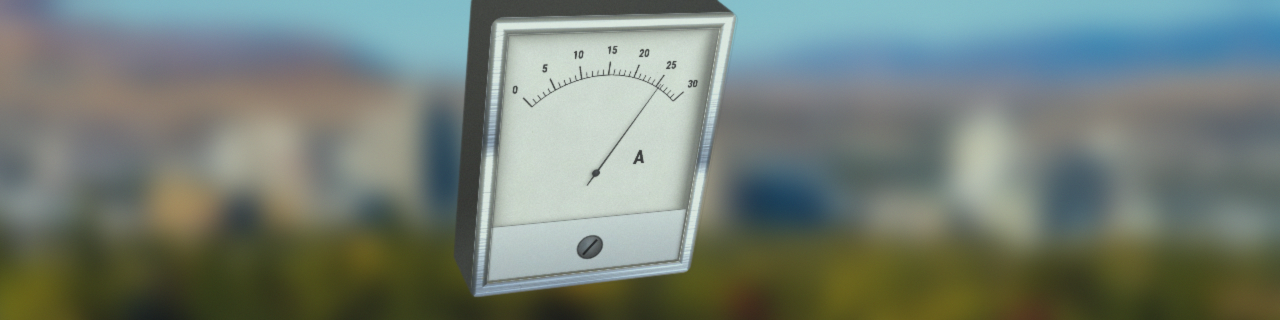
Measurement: 25 A
